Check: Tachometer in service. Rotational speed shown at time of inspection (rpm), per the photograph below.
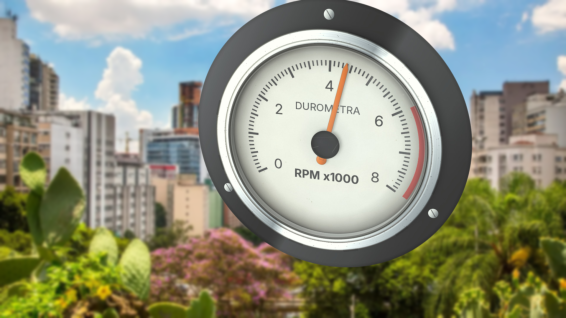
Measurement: 4400 rpm
